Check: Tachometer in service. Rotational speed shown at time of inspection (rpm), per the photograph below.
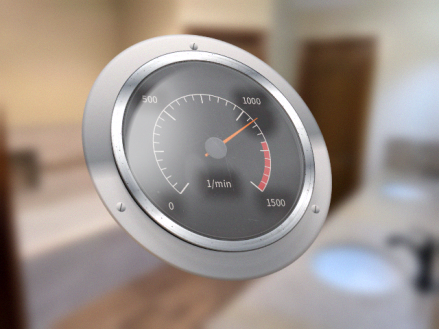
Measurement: 1075 rpm
